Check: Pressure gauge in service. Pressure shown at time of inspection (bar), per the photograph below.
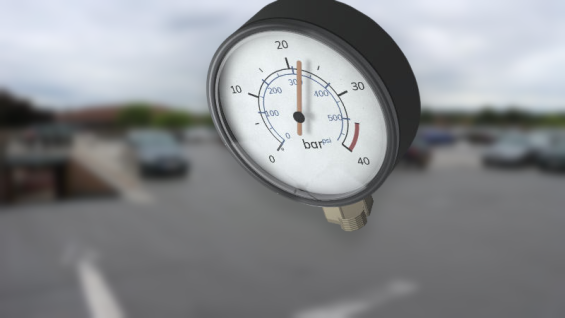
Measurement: 22.5 bar
